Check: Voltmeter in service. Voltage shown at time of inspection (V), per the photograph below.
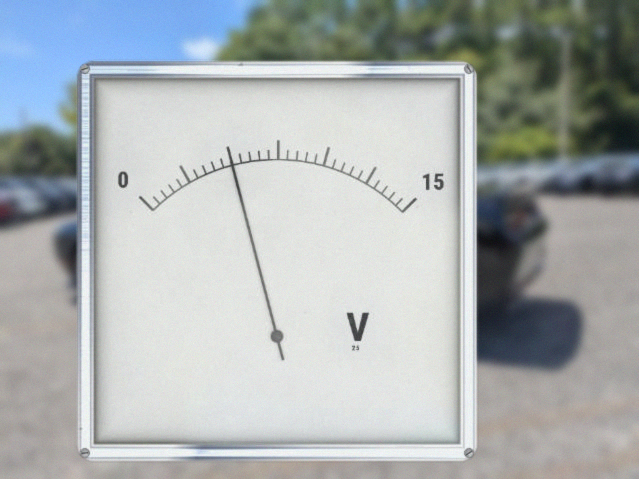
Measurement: 5 V
